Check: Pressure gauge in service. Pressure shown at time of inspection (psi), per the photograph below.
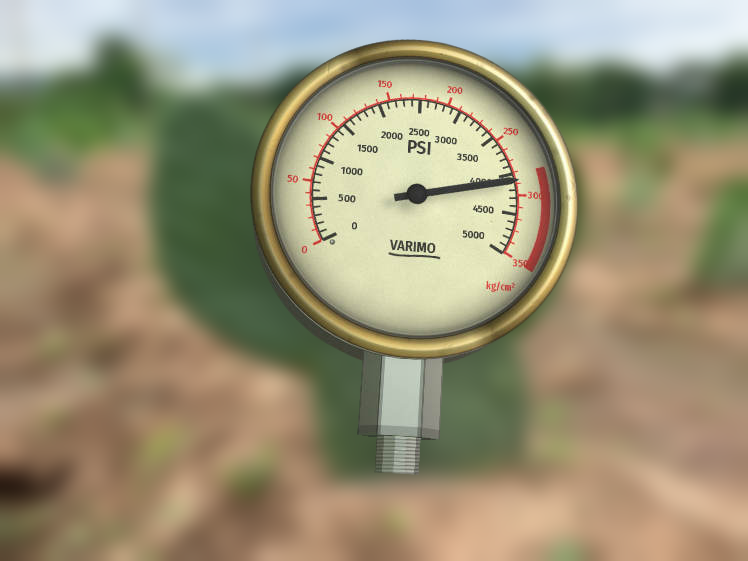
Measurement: 4100 psi
